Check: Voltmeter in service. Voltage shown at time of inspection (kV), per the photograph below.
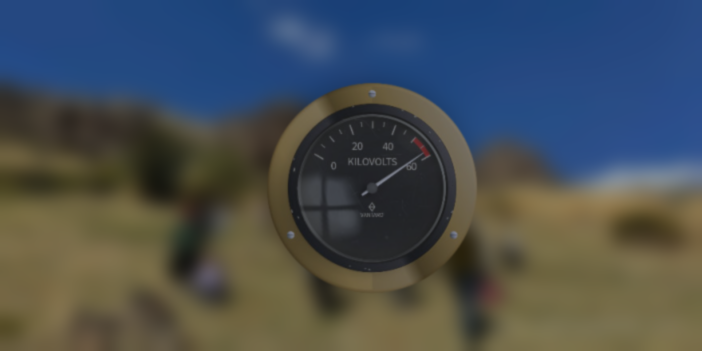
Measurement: 57.5 kV
